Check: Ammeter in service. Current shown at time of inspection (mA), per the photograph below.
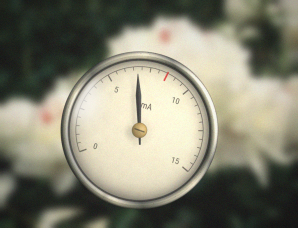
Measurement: 6.75 mA
